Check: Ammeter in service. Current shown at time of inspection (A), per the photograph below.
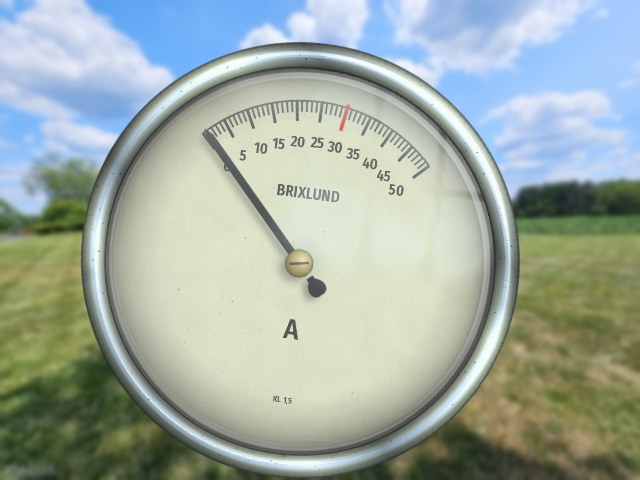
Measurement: 1 A
